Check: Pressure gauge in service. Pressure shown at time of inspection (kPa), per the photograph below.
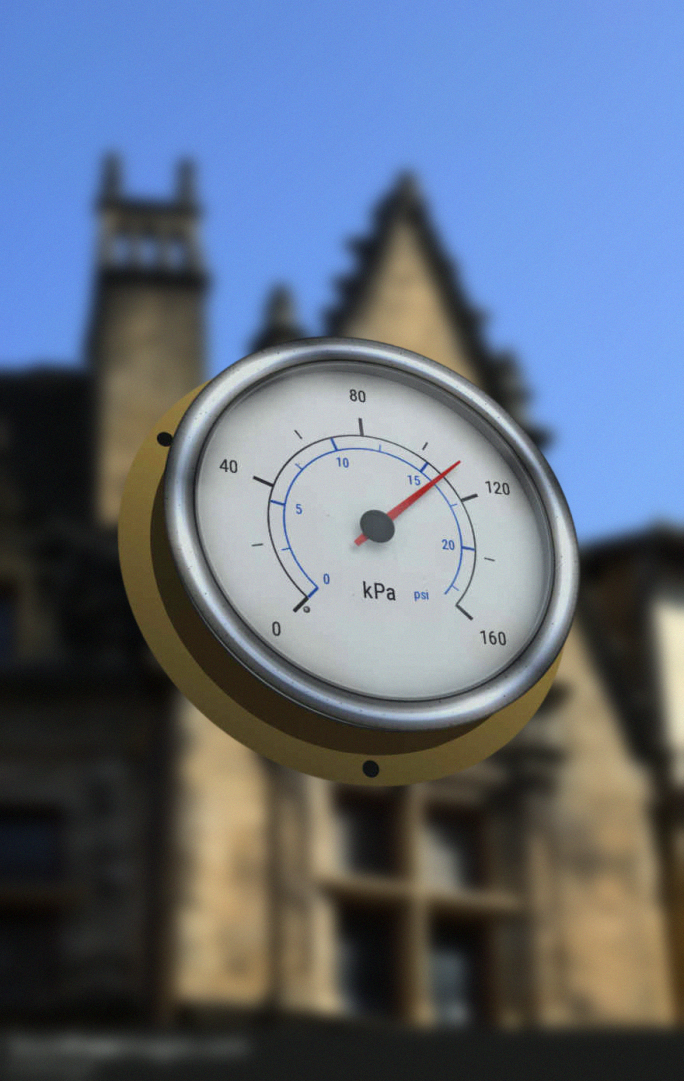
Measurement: 110 kPa
